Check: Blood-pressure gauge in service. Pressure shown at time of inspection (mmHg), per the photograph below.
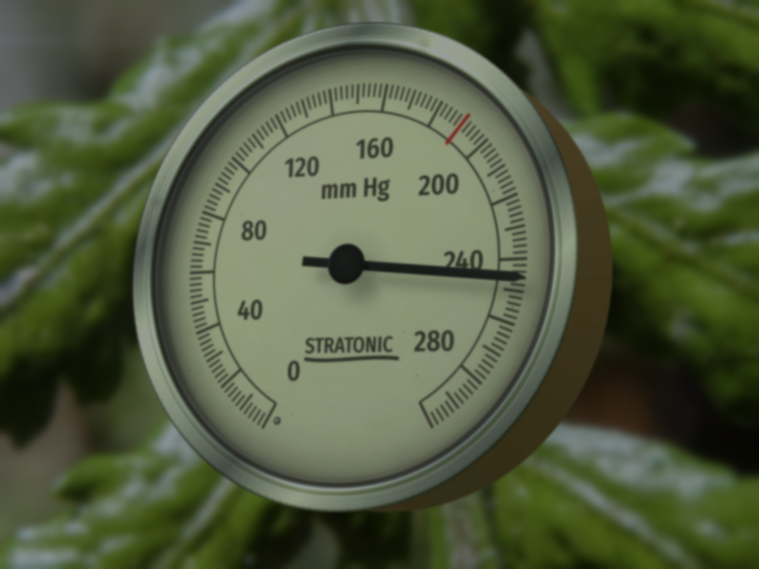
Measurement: 246 mmHg
